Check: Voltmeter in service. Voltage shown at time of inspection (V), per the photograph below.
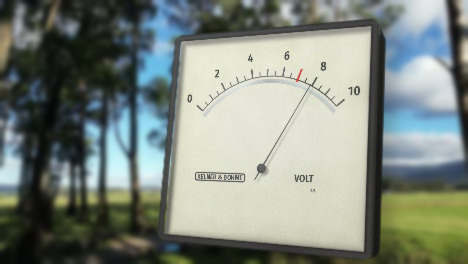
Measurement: 8 V
